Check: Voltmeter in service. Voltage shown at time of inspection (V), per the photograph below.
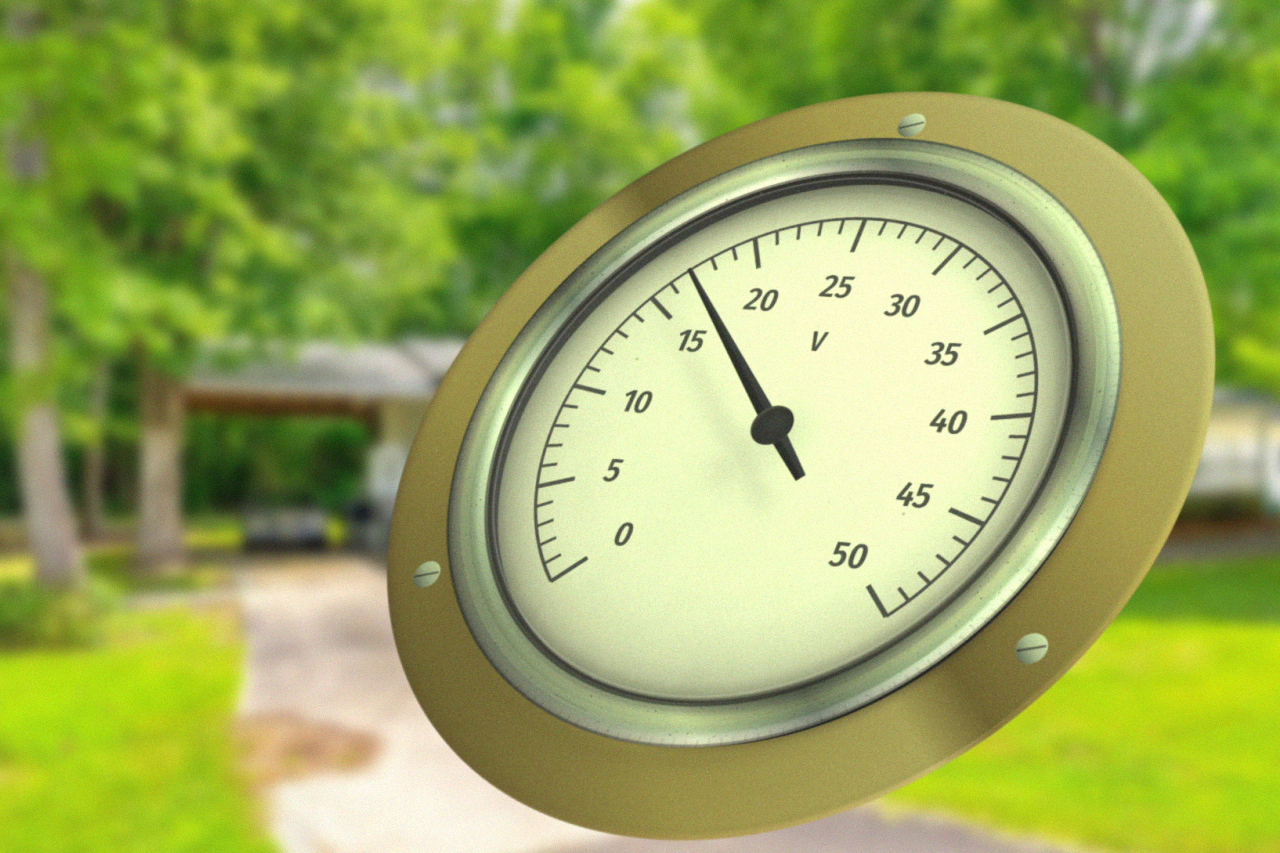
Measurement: 17 V
